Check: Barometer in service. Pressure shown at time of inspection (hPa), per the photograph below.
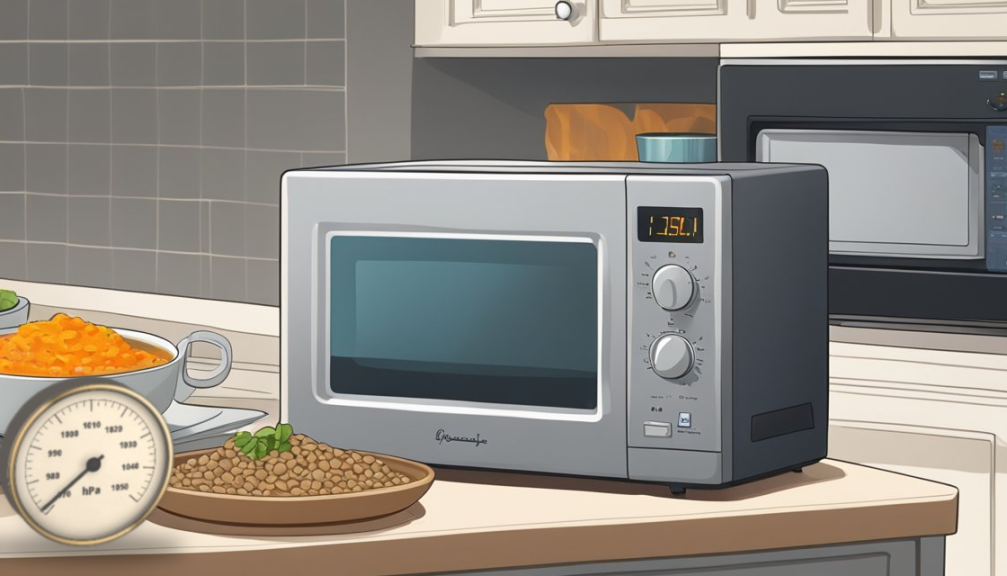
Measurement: 972 hPa
